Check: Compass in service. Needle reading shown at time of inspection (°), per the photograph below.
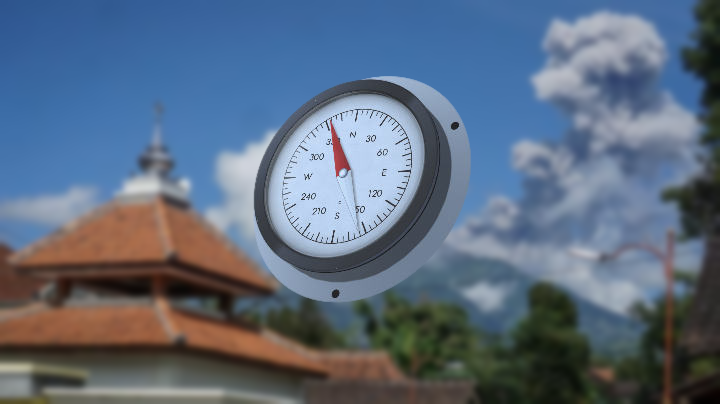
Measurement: 335 °
